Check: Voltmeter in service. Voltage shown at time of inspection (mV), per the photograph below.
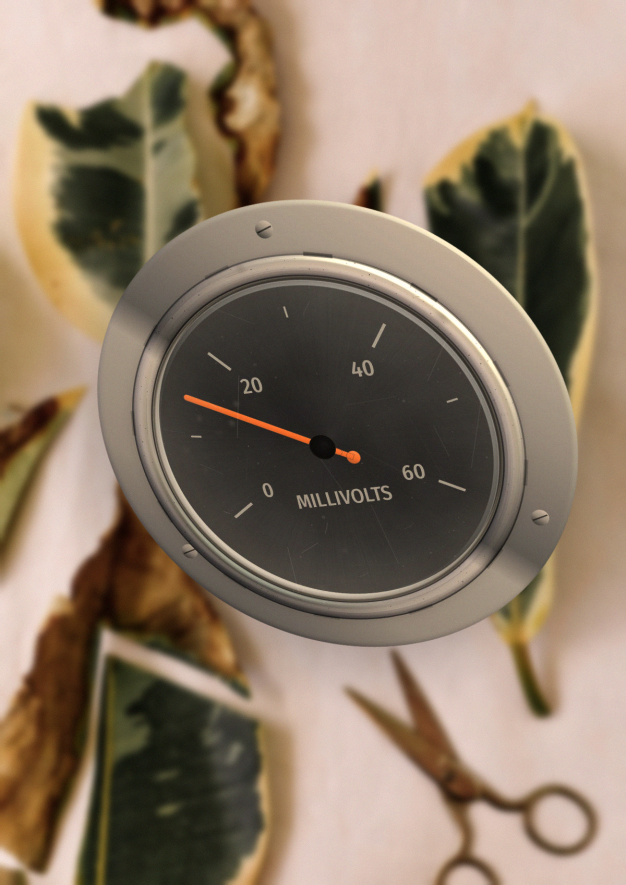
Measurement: 15 mV
